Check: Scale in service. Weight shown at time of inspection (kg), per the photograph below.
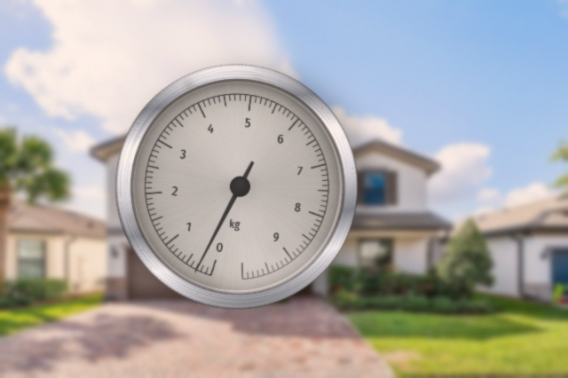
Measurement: 0.3 kg
